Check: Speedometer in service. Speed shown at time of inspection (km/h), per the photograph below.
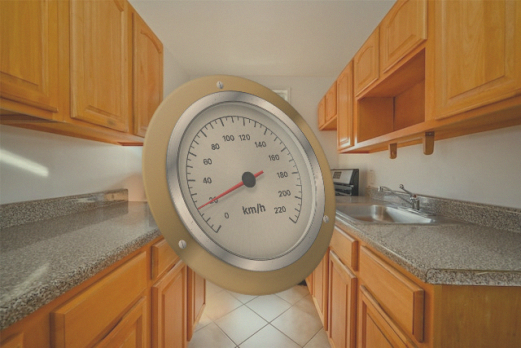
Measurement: 20 km/h
